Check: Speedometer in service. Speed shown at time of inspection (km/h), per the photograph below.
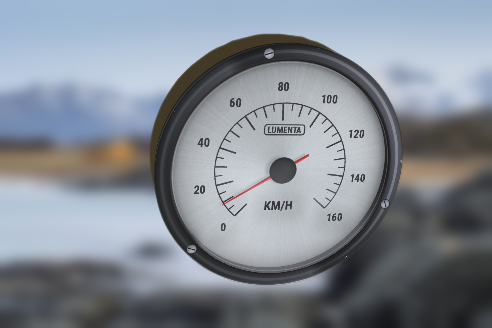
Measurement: 10 km/h
